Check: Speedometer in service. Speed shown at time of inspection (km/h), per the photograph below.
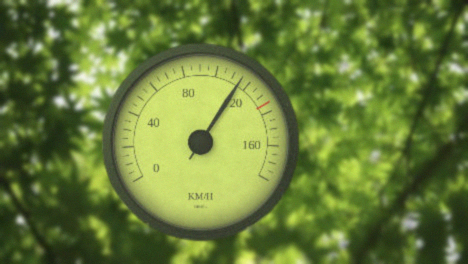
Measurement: 115 km/h
